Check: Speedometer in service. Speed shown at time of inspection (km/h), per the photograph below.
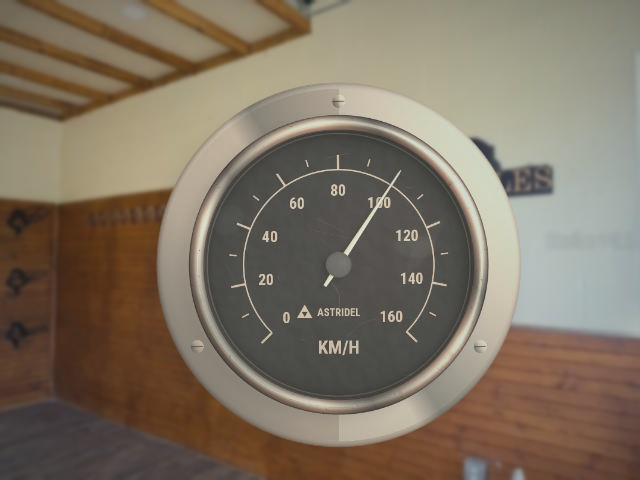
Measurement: 100 km/h
